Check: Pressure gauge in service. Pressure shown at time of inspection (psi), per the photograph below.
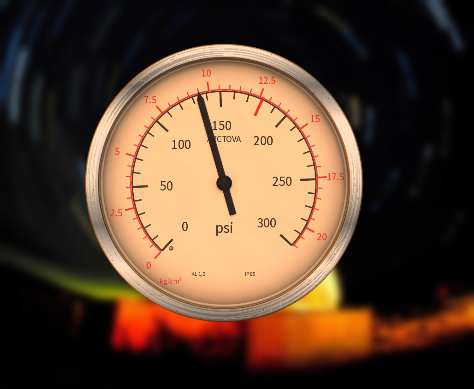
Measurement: 135 psi
